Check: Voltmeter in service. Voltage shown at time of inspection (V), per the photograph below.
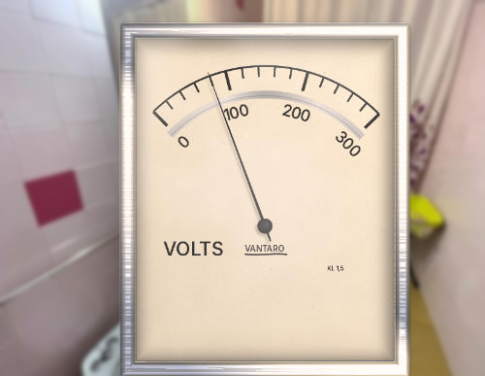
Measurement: 80 V
